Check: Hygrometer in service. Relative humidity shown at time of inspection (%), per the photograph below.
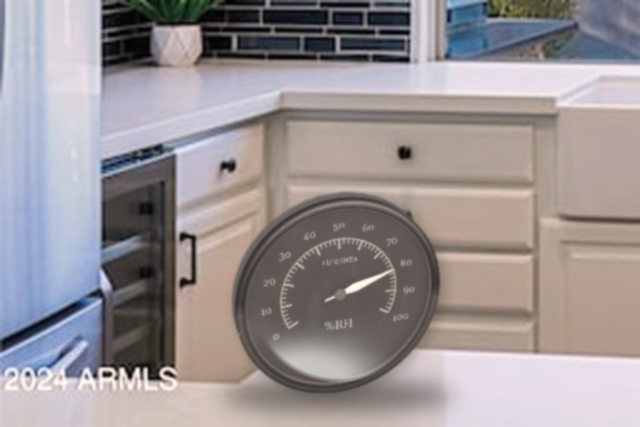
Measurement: 80 %
